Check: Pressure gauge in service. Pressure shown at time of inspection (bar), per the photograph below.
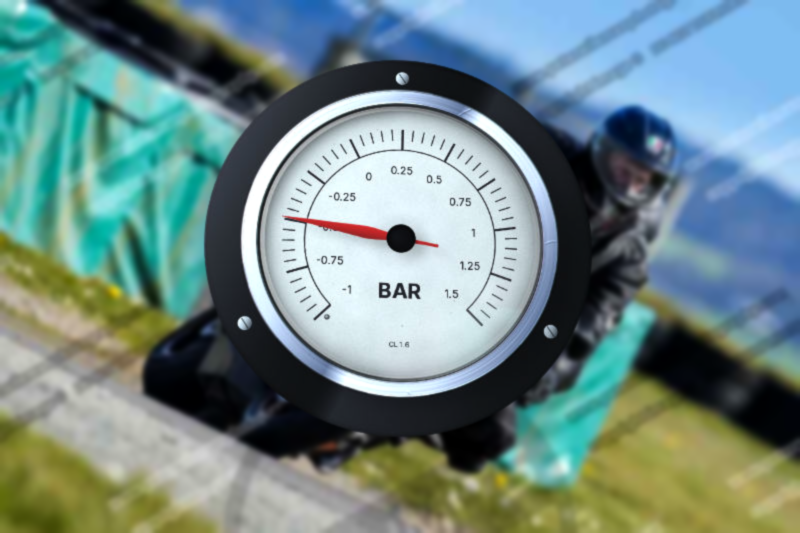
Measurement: -0.5 bar
